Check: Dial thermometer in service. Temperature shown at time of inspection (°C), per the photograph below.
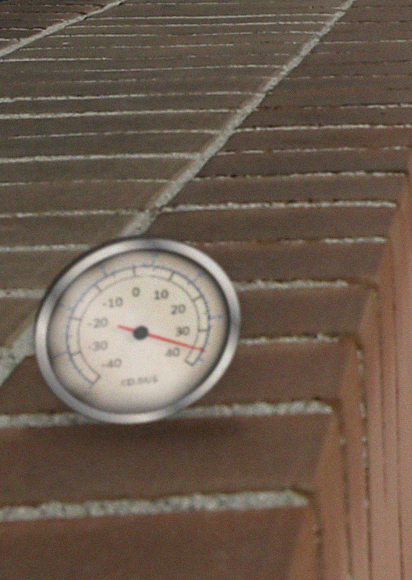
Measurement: 35 °C
